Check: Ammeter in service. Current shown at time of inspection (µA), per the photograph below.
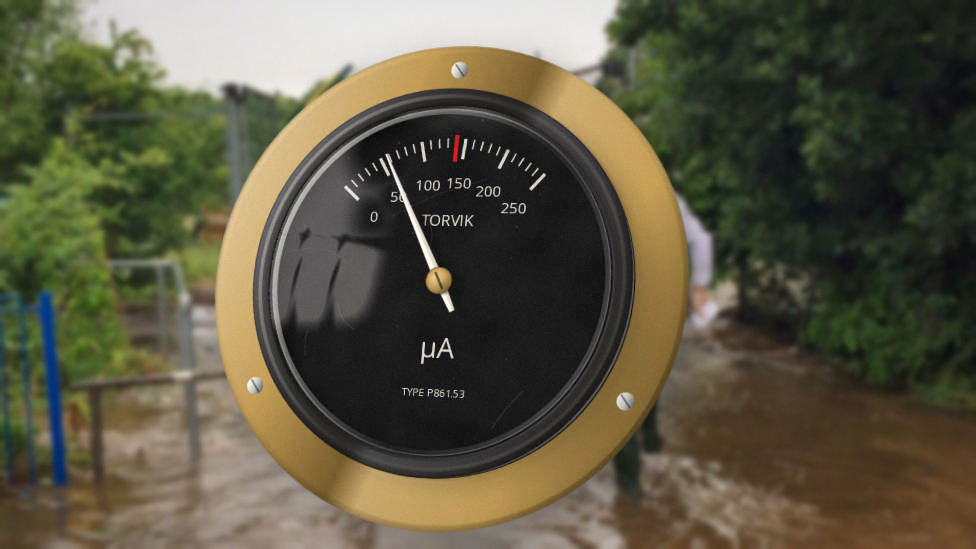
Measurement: 60 µA
